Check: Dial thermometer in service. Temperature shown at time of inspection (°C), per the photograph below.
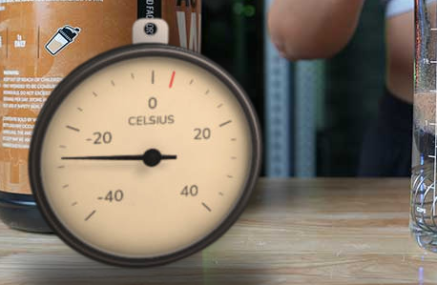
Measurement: -26 °C
